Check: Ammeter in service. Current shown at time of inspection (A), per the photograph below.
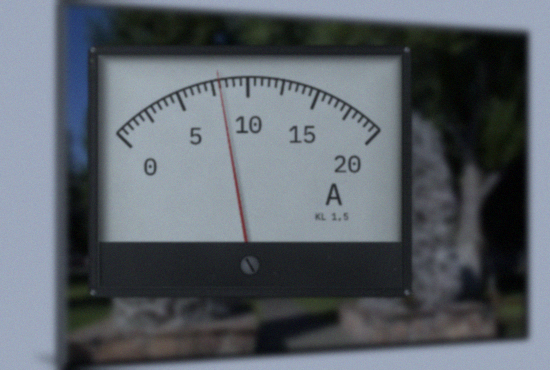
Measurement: 8 A
